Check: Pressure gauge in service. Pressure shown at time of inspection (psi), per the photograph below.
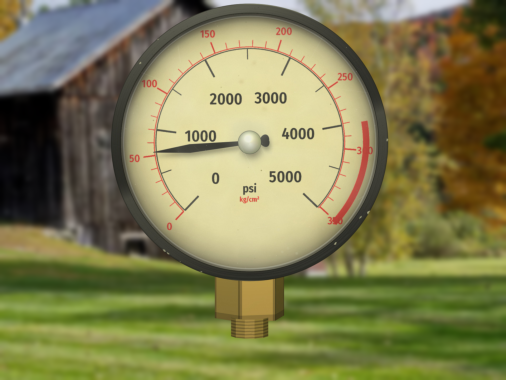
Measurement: 750 psi
